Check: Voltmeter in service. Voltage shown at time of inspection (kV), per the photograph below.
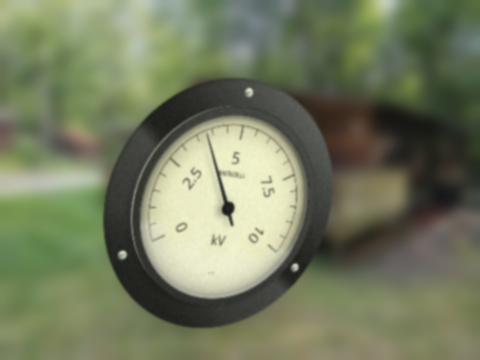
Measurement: 3.75 kV
